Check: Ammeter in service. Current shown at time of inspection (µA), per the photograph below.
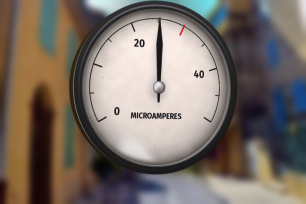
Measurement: 25 µA
